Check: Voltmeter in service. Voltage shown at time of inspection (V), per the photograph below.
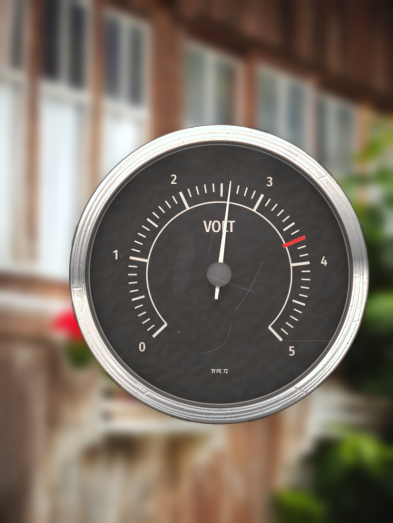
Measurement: 2.6 V
